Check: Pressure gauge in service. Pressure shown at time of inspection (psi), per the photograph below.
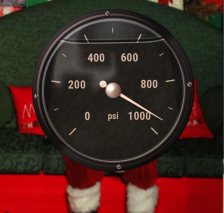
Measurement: 950 psi
